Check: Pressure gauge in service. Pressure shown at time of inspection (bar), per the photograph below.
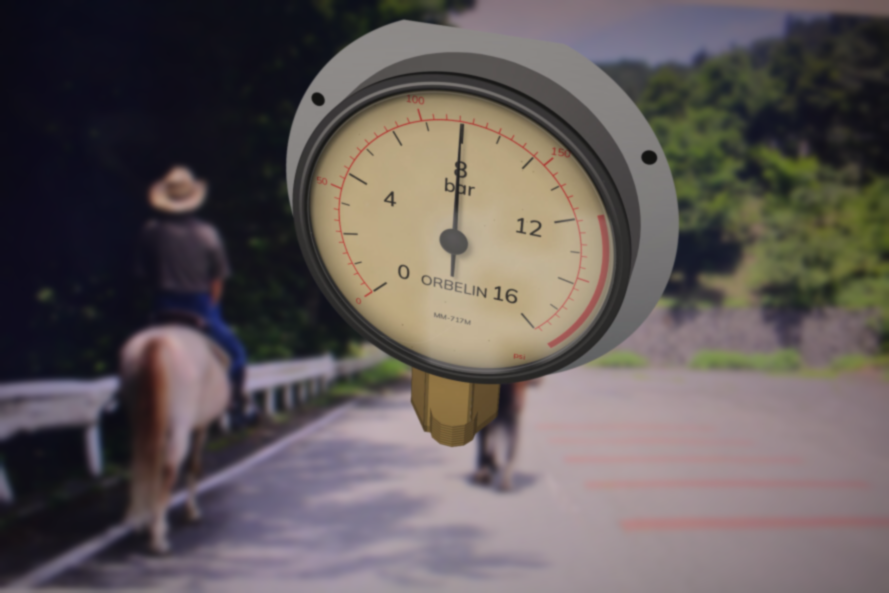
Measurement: 8 bar
